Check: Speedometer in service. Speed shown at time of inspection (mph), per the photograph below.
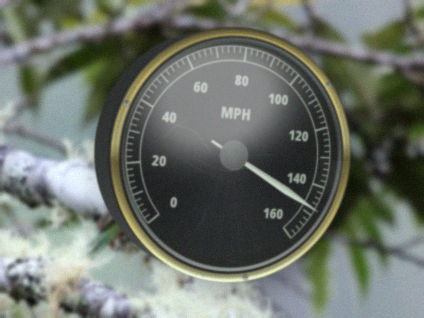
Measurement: 148 mph
